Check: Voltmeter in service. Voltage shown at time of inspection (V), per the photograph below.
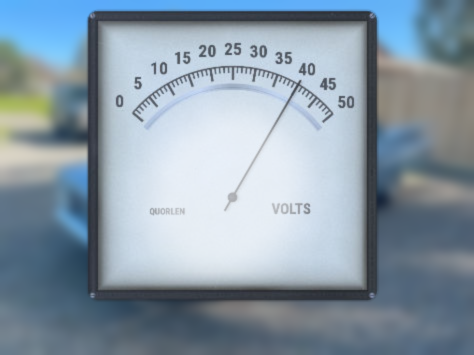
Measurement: 40 V
